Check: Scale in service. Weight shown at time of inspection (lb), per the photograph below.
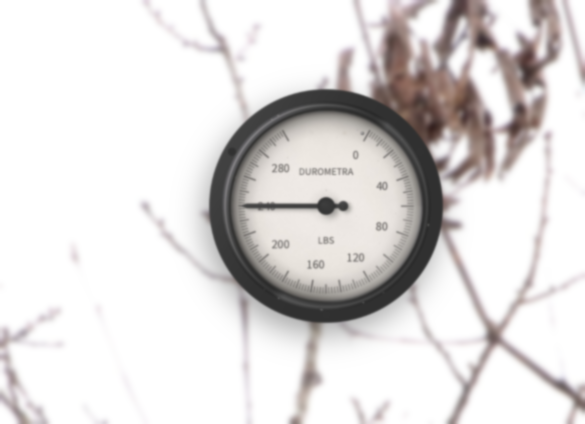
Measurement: 240 lb
